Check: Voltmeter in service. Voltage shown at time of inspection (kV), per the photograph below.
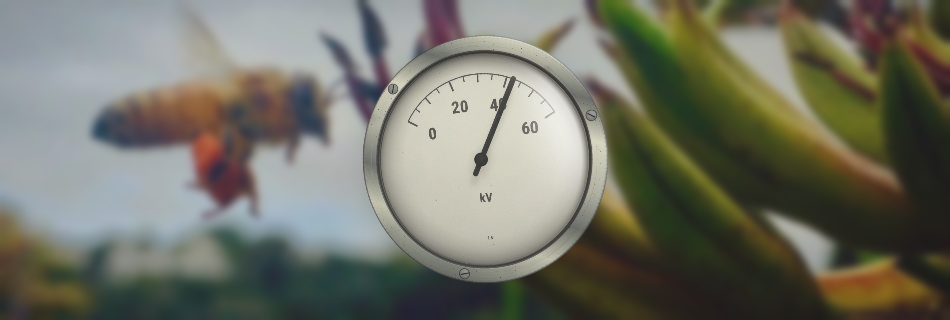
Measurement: 42.5 kV
